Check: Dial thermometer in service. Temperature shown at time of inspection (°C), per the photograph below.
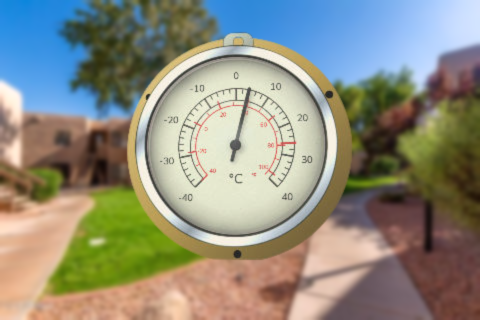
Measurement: 4 °C
